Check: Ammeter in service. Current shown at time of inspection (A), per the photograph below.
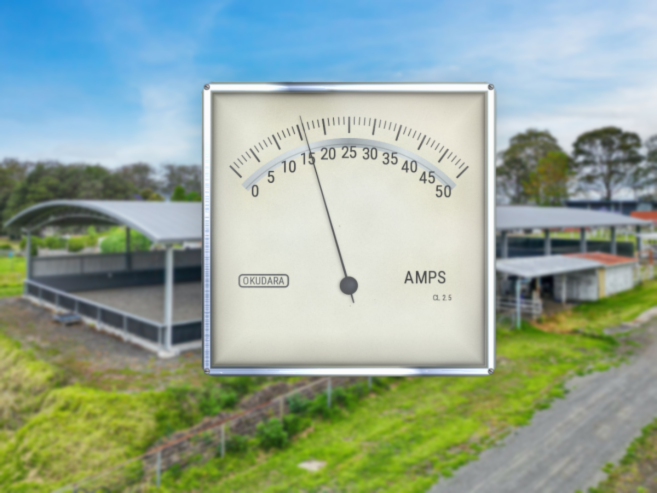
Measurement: 16 A
